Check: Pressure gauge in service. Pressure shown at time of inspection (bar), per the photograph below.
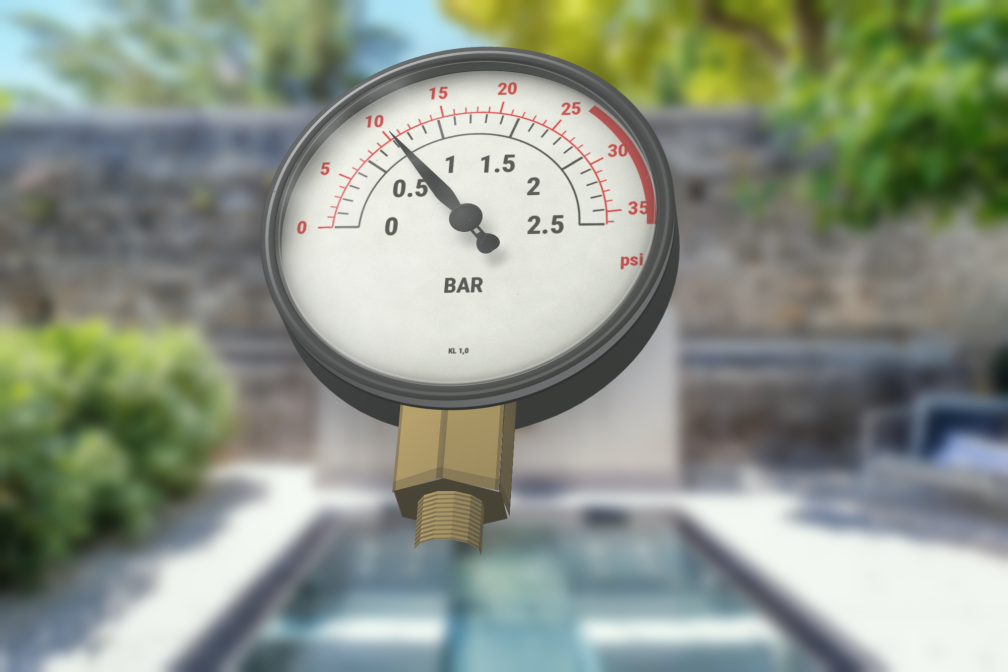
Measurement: 0.7 bar
